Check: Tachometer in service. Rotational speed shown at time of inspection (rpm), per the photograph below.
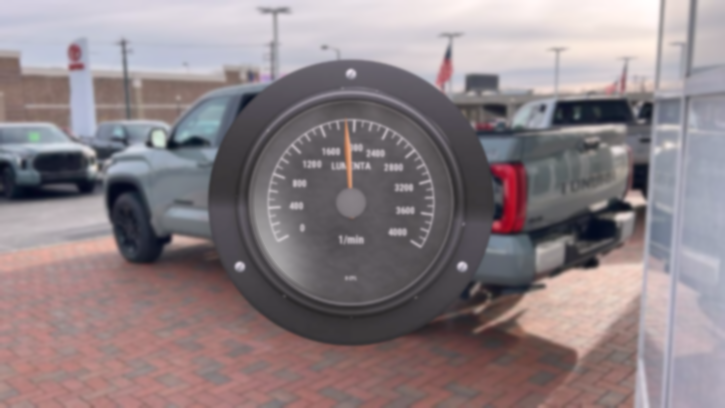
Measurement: 1900 rpm
